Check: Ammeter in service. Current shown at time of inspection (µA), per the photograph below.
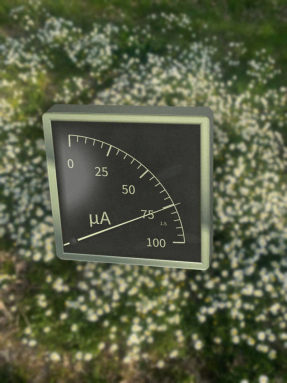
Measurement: 75 µA
